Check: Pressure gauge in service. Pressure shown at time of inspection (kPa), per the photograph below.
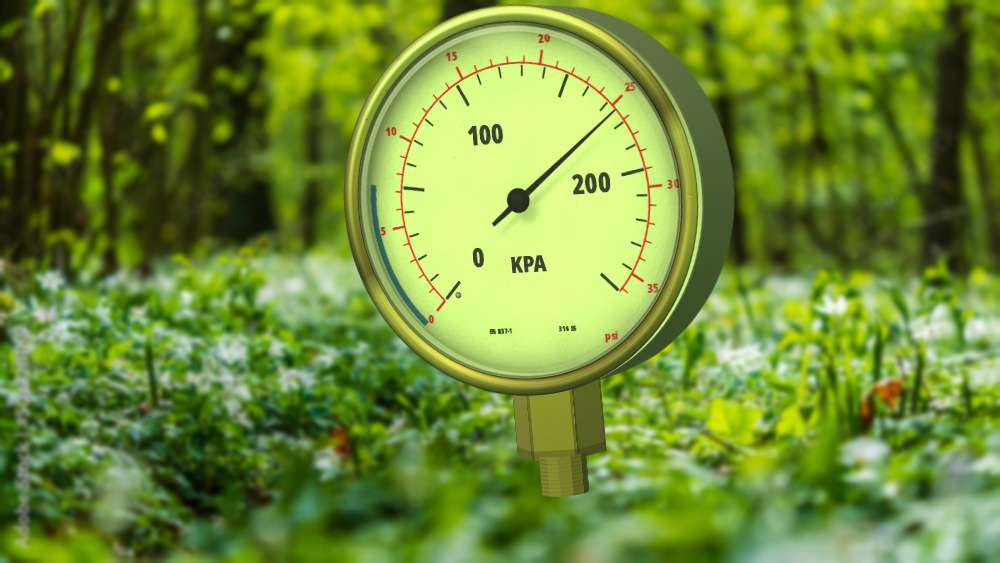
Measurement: 175 kPa
